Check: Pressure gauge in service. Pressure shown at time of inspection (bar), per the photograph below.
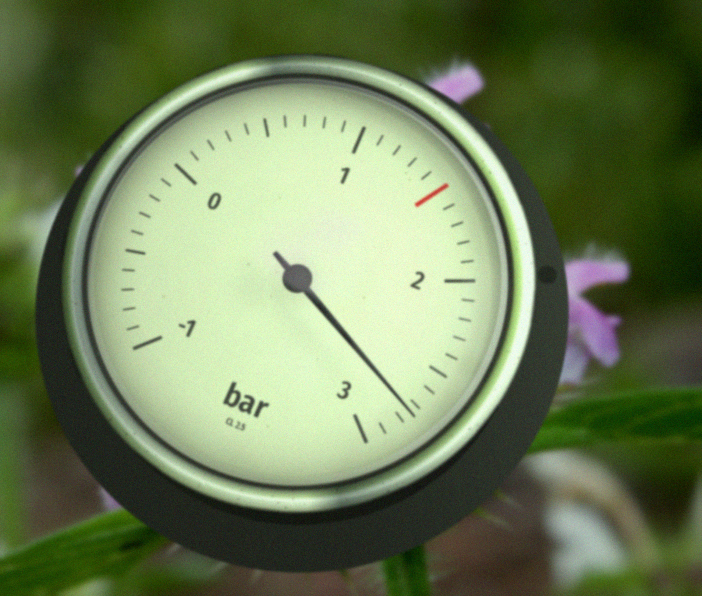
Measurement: 2.75 bar
